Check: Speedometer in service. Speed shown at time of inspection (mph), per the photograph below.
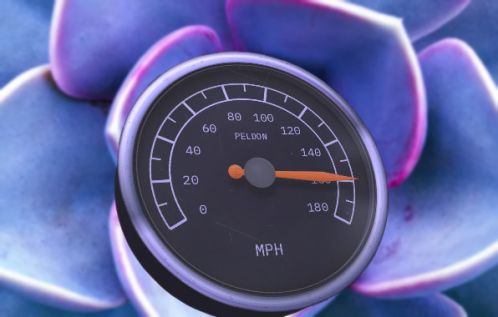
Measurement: 160 mph
